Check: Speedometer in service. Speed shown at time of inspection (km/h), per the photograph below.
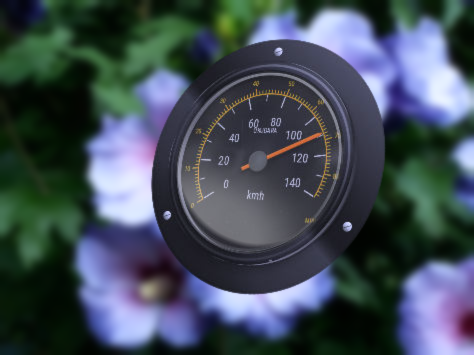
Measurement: 110 km/h
